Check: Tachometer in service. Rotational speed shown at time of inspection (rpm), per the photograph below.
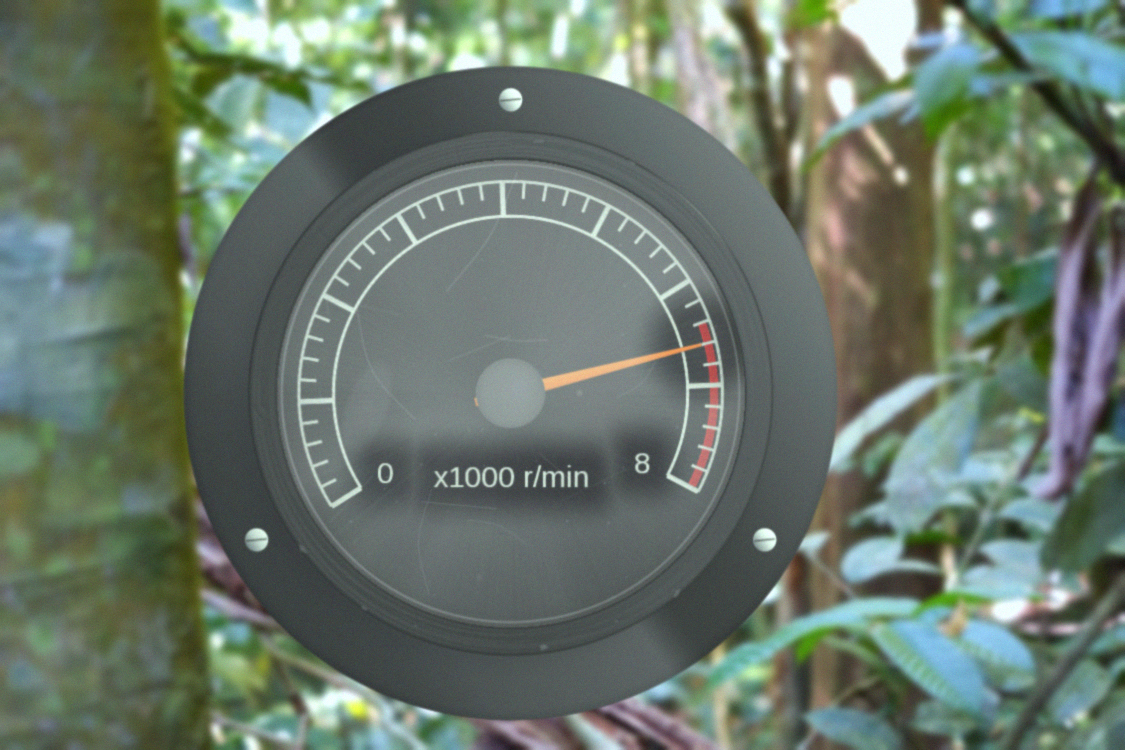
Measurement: 6600 rpm
